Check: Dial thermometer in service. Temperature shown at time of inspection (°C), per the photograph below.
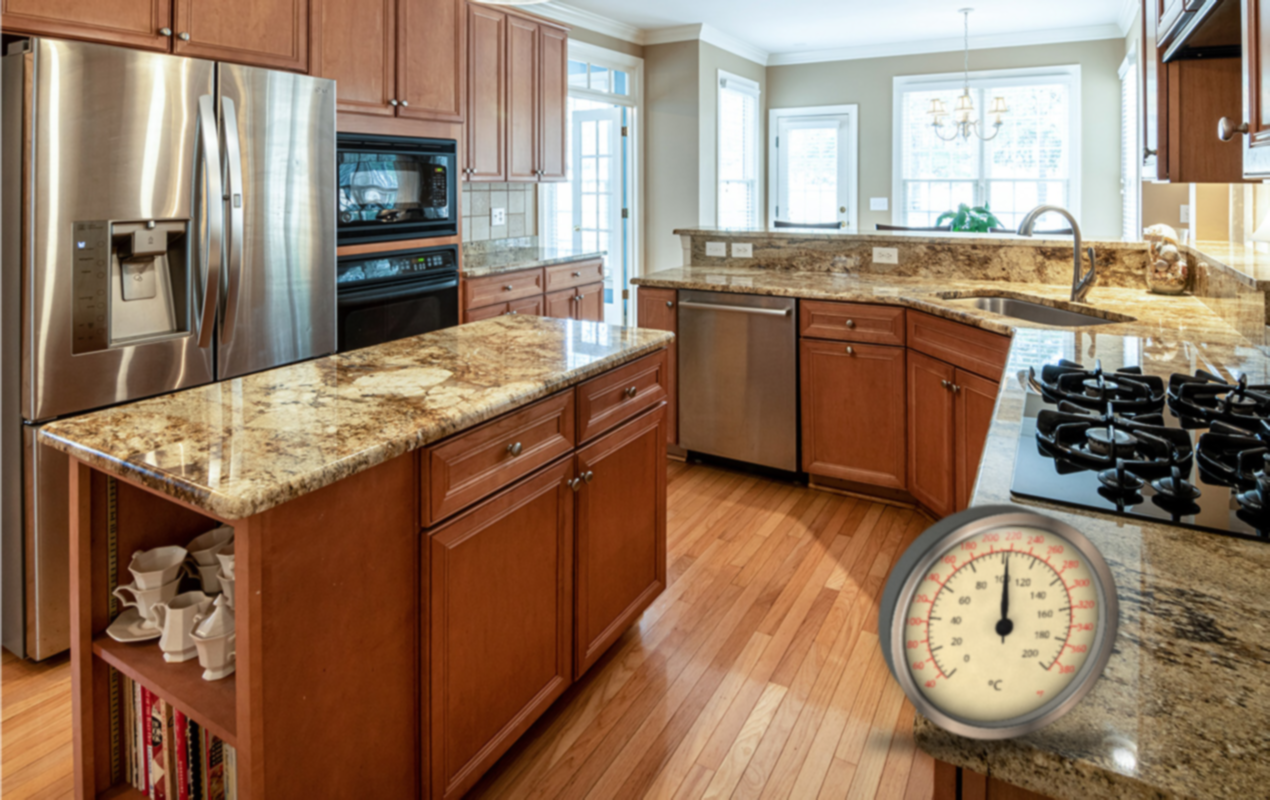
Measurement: 100 °C
